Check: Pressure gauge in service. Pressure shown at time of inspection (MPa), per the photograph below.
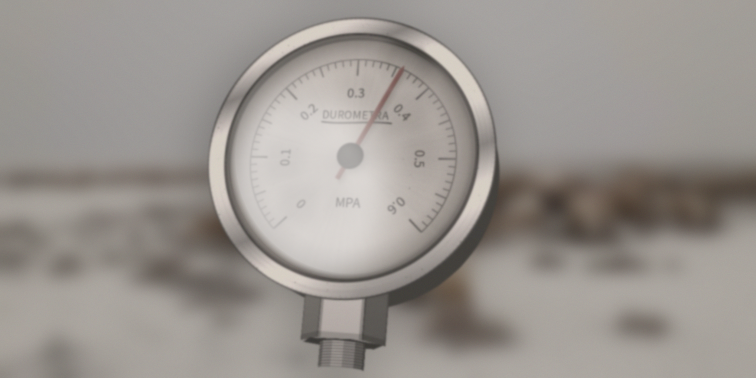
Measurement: 0.36 MPa
